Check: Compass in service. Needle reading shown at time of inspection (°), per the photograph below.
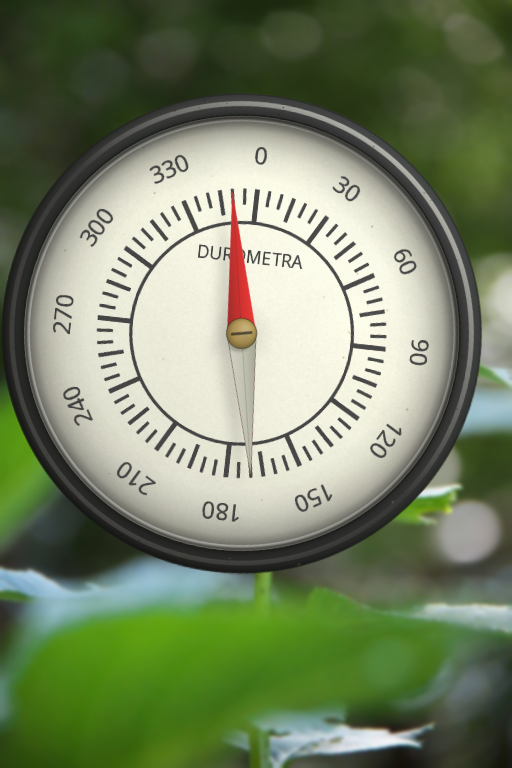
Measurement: 350 °
